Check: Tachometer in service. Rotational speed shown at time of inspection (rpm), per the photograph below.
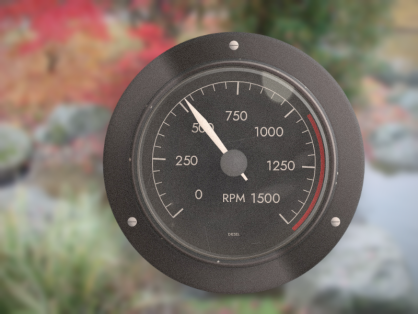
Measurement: 525 rpm
